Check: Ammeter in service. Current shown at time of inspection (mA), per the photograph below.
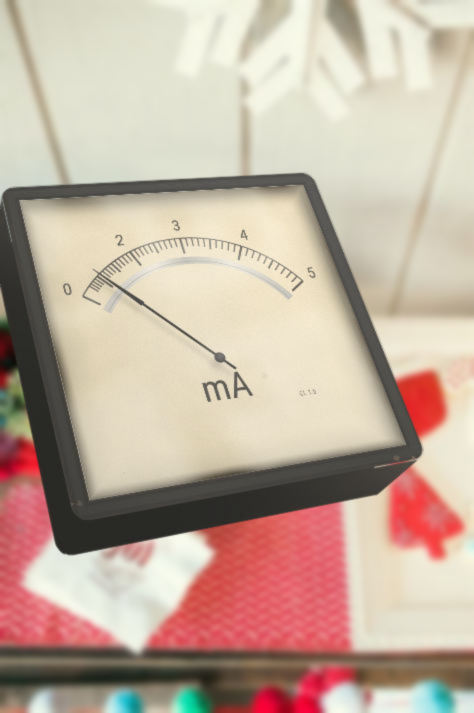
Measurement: 1 mA
